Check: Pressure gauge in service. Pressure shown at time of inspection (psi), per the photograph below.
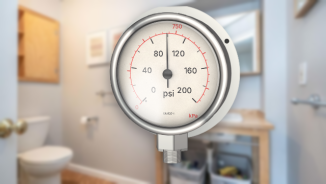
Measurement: 100 psi
